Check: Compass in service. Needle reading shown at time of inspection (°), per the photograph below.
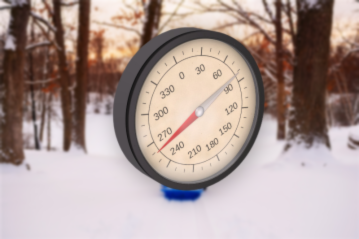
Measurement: 260 °
